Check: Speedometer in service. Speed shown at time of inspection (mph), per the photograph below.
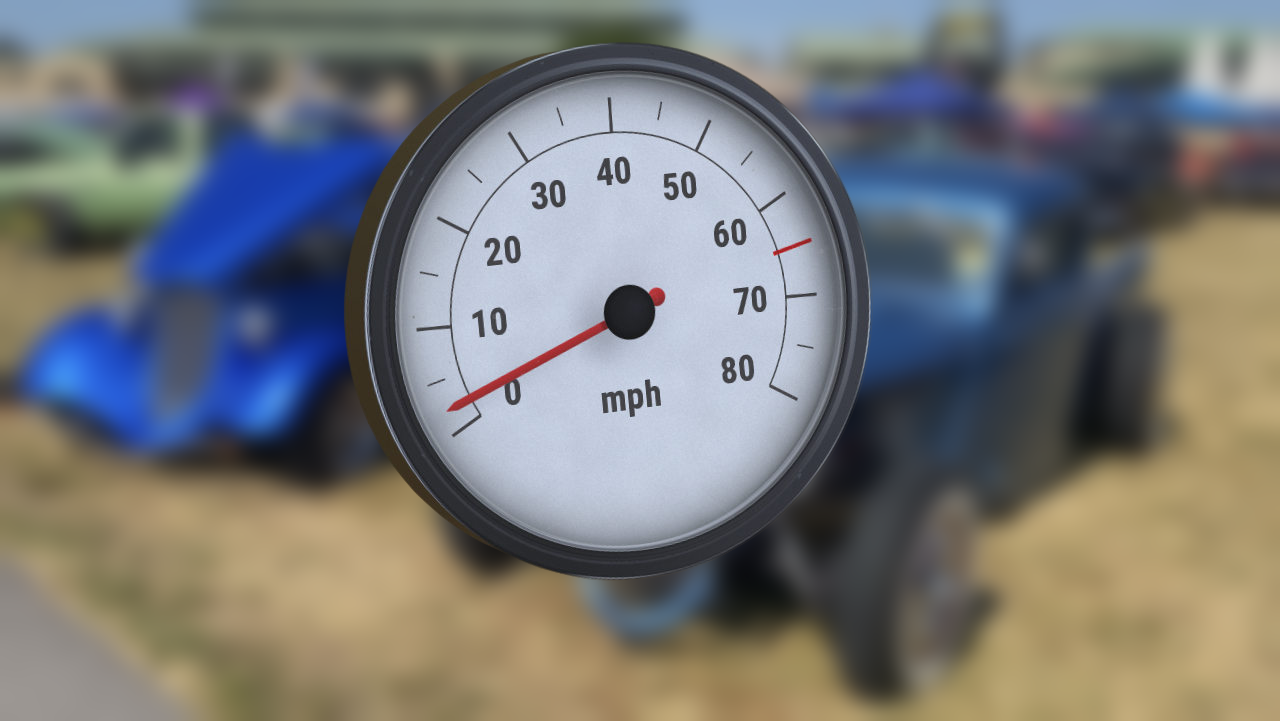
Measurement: 2.5 mph
